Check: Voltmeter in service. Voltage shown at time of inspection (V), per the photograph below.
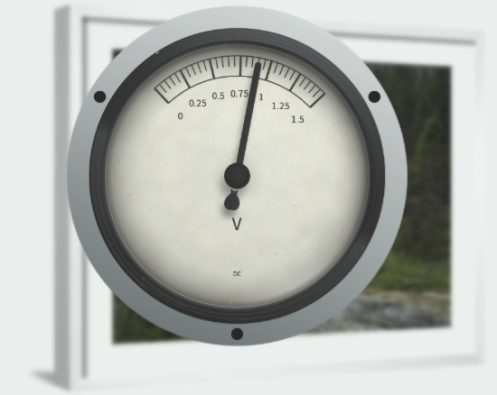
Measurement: 0.9 V
